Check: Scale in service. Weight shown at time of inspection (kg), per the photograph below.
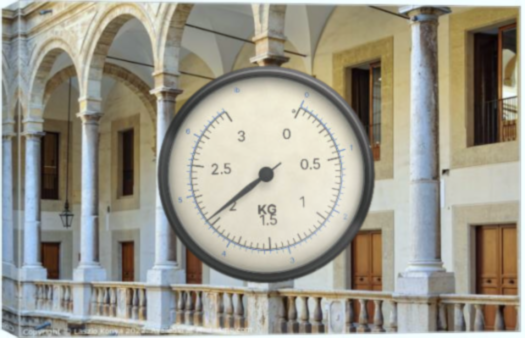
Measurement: 2.05 kg
